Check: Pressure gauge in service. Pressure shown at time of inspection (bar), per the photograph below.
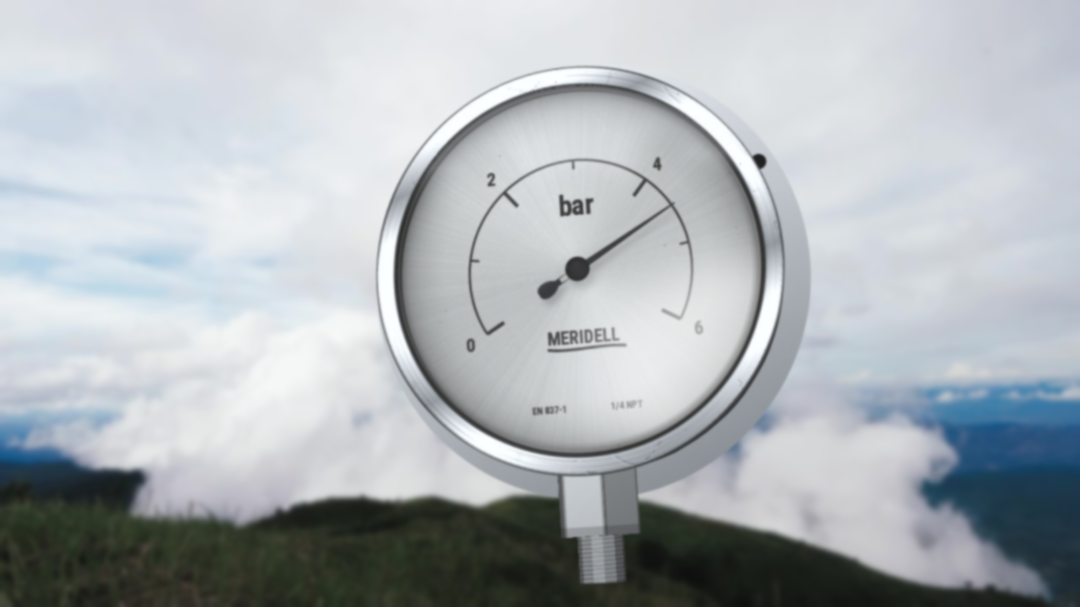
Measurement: 4.5 bar
